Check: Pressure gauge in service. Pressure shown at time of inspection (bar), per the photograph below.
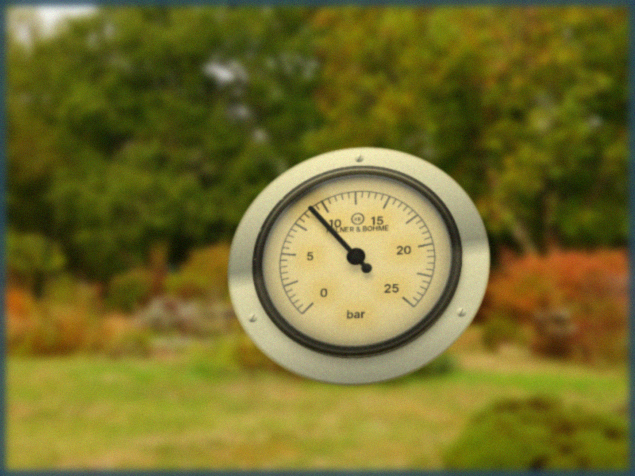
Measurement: 9 bar
